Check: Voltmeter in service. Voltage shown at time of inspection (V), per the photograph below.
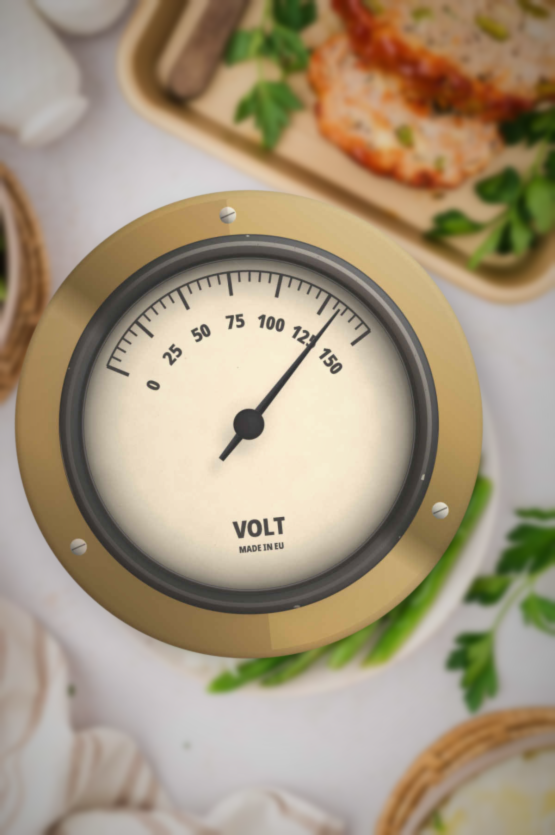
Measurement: 132.5 V
